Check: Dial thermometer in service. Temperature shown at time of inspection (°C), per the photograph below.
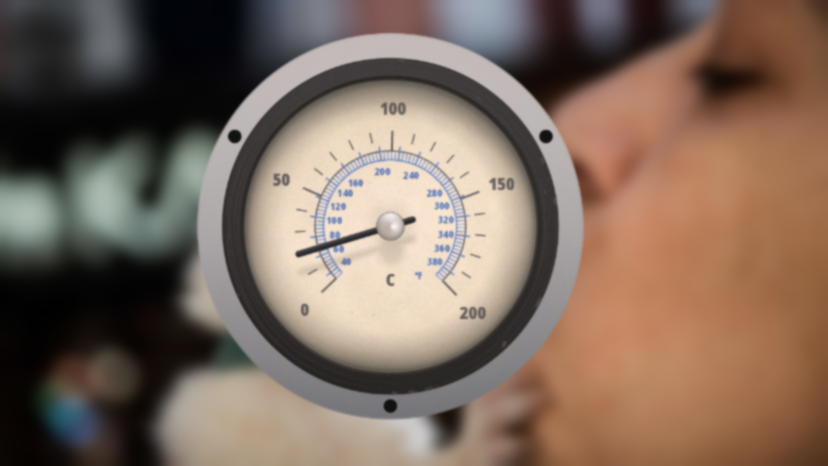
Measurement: 20 °C
